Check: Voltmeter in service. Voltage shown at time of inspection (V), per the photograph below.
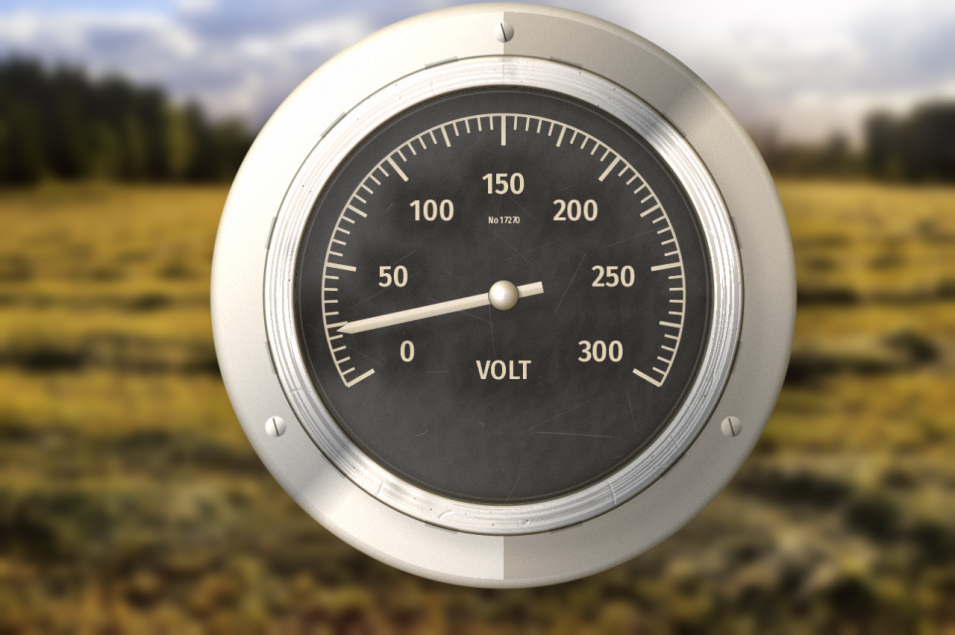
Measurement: 22.5 V
